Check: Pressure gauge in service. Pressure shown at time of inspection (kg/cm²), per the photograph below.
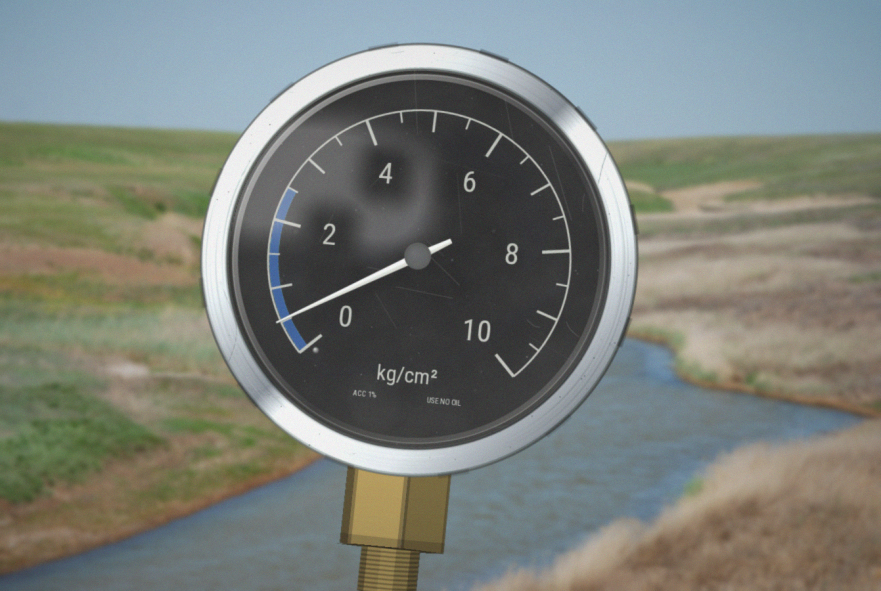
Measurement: 0.5 kg/cm²
